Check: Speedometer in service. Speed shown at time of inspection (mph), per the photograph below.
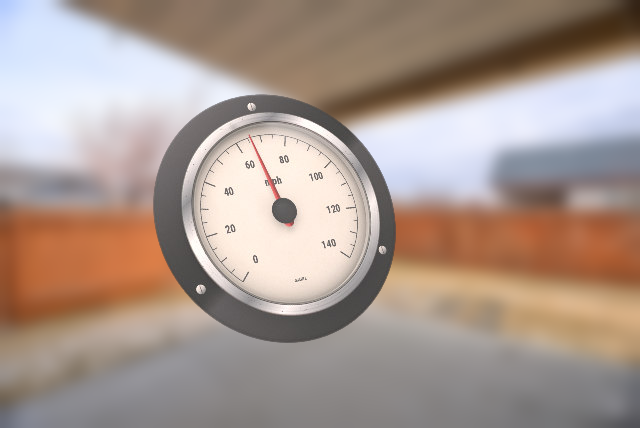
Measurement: 65 mph
